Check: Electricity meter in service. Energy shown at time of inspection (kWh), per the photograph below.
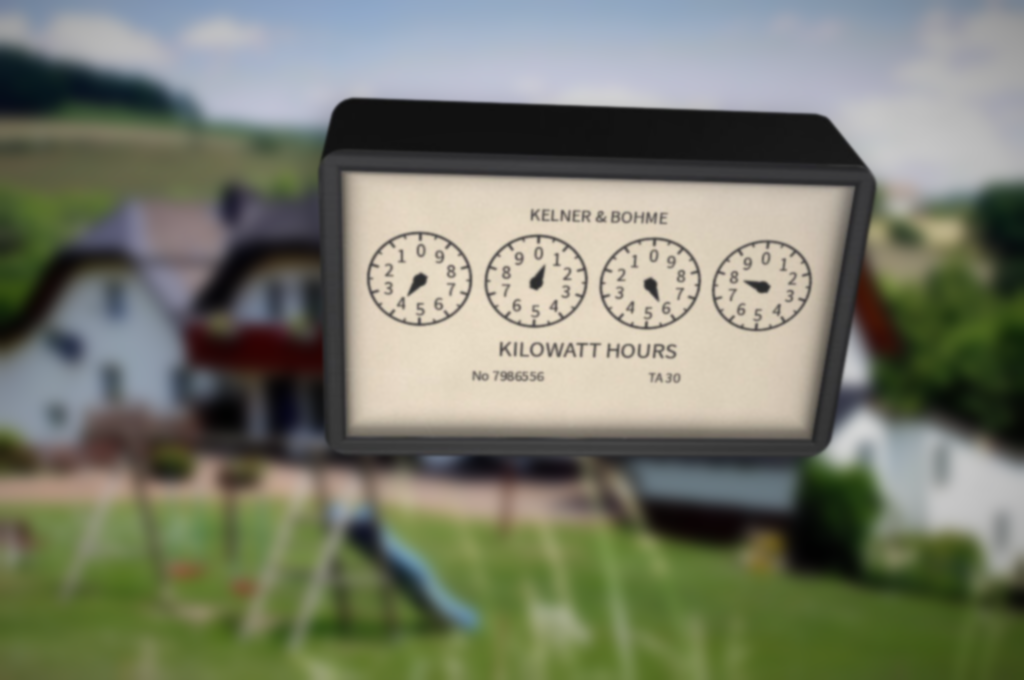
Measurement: 4058 kWh
